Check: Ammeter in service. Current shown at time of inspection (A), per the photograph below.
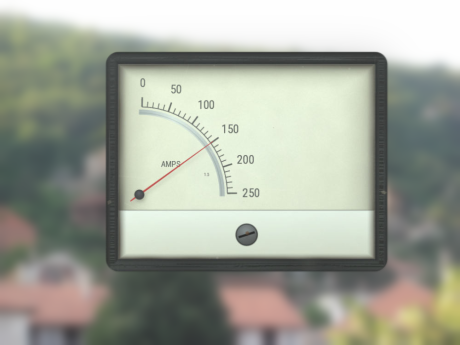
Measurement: 150 A
